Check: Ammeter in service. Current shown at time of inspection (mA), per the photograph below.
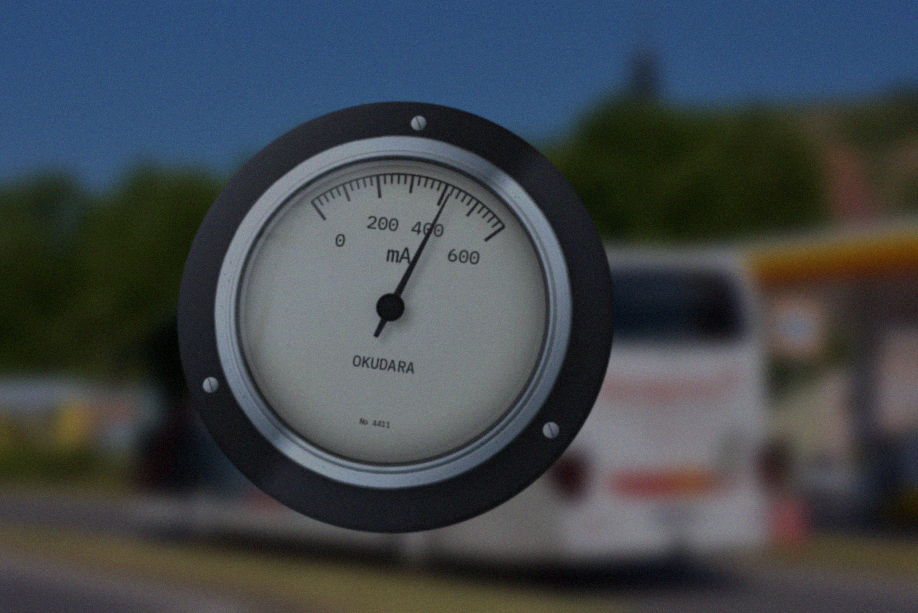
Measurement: 420 mA
